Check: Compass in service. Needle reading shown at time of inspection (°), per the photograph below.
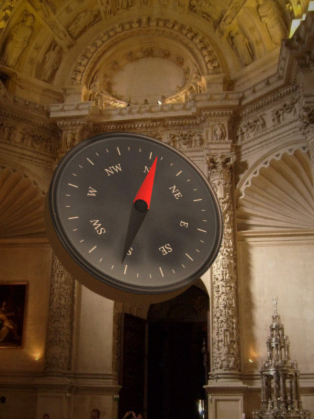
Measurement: 5 °
